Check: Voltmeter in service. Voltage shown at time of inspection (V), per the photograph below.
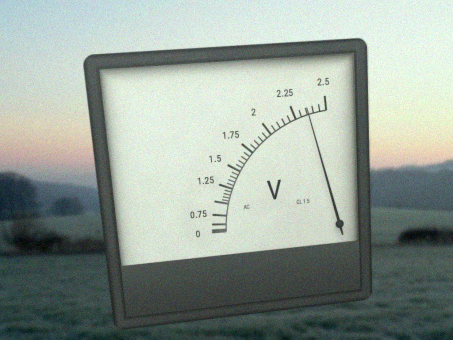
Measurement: 2.35 V
